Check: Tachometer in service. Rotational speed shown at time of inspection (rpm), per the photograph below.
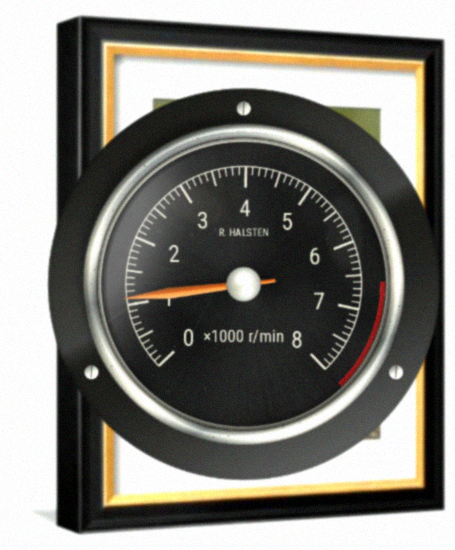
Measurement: 1100 rpm
